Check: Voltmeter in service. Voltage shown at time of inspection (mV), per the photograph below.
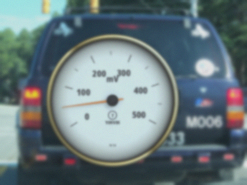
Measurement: 50 mV
